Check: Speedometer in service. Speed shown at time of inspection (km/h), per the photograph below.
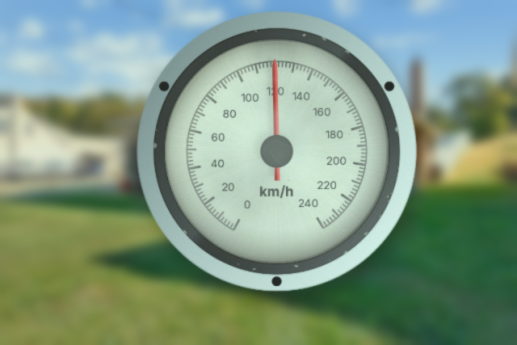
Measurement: 120 km/h
